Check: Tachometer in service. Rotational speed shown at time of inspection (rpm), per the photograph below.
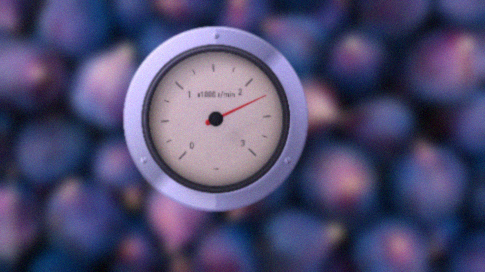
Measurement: 2250 rpm
